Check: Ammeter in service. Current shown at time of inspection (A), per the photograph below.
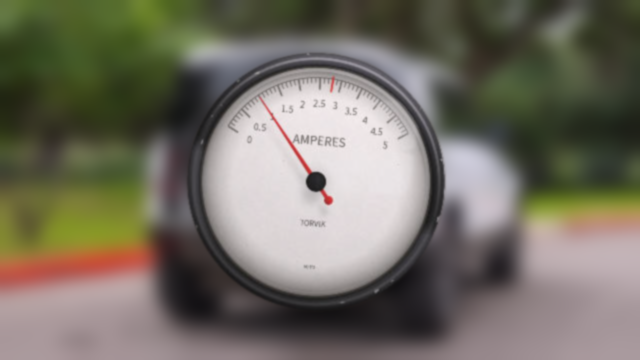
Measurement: 1 A
